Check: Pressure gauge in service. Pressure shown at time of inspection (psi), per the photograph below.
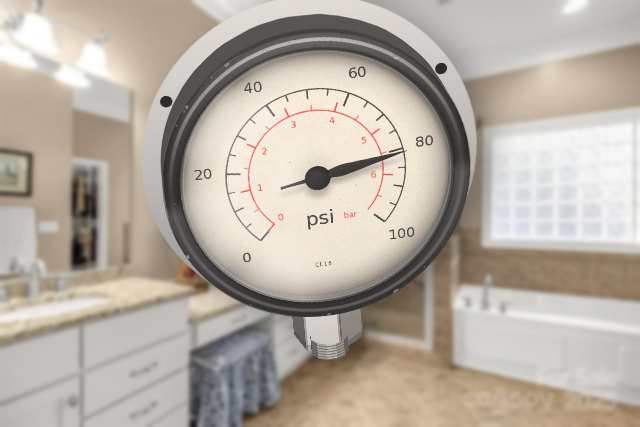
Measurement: 80 psi
